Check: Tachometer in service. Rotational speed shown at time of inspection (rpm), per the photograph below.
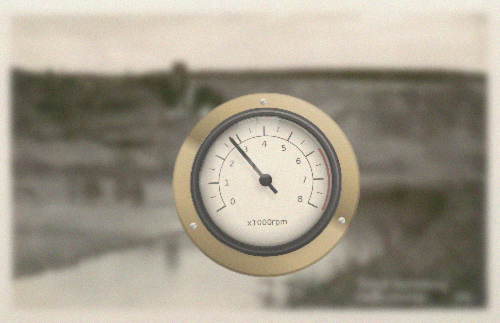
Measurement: 2750 rpm
